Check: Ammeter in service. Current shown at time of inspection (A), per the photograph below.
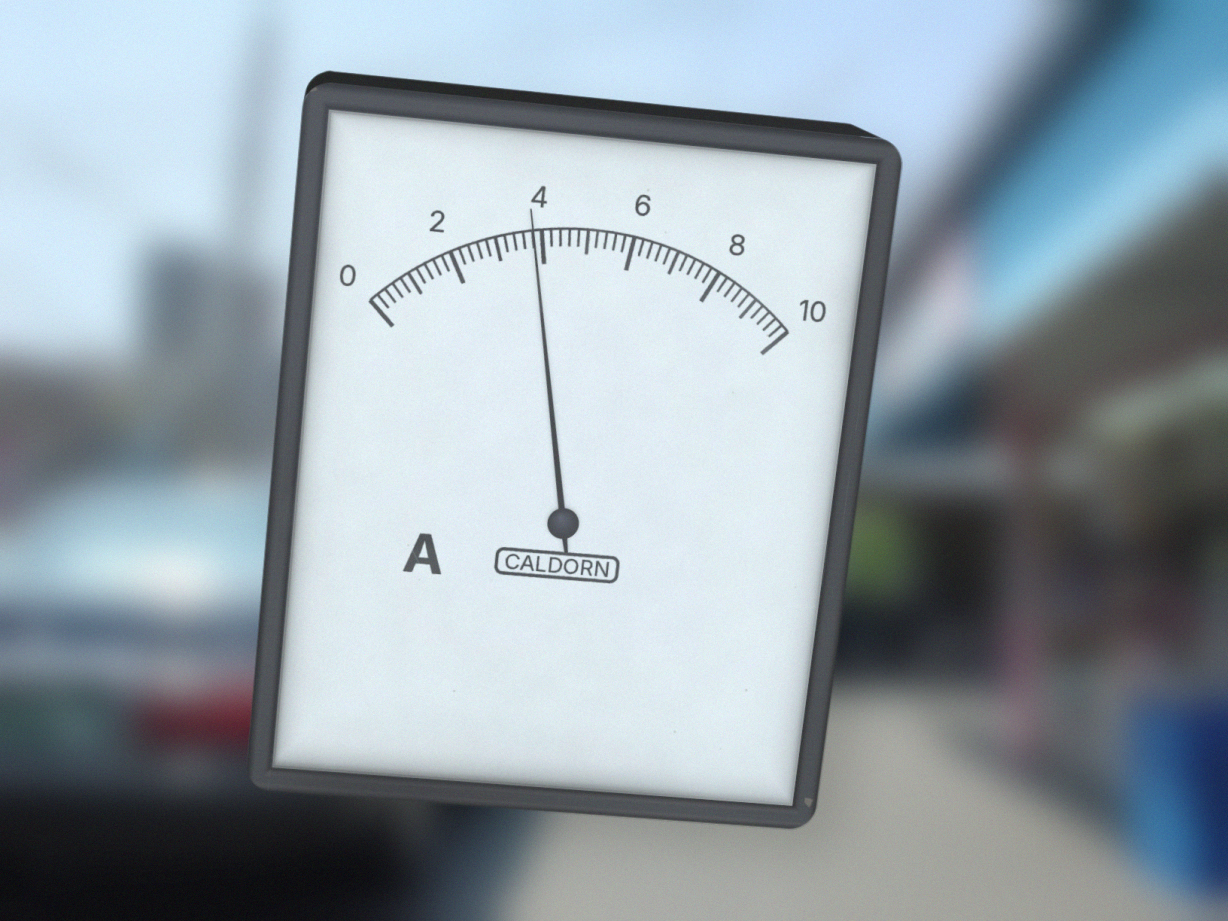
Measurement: 3.8 A
